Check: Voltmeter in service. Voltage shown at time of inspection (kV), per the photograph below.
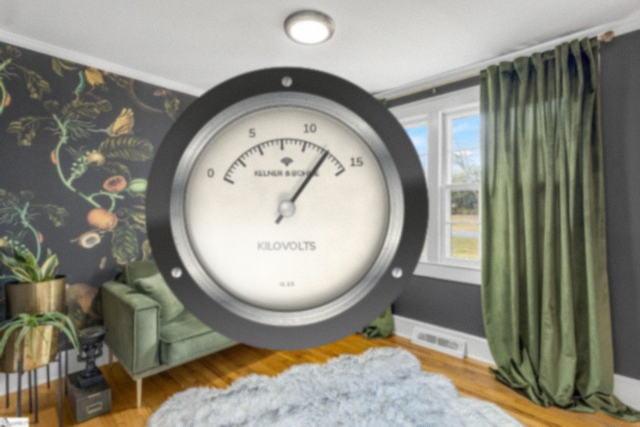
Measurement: 12.5 kV
